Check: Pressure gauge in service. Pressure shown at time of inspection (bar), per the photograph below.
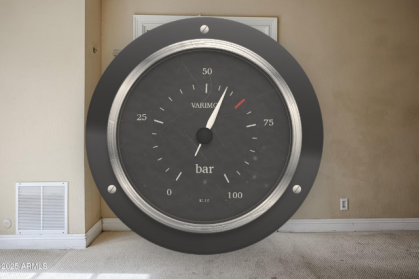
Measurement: 57.5 bar
